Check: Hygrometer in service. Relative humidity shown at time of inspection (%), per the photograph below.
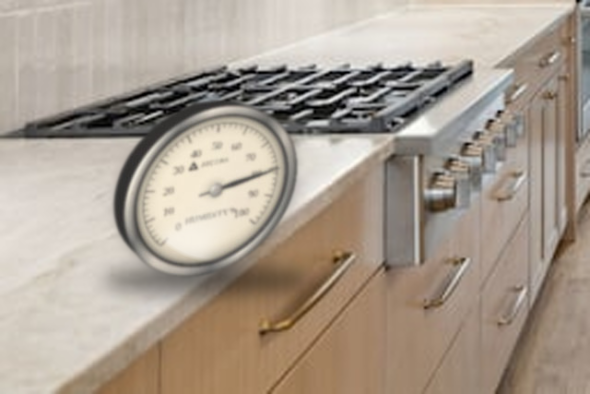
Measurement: 80 %
